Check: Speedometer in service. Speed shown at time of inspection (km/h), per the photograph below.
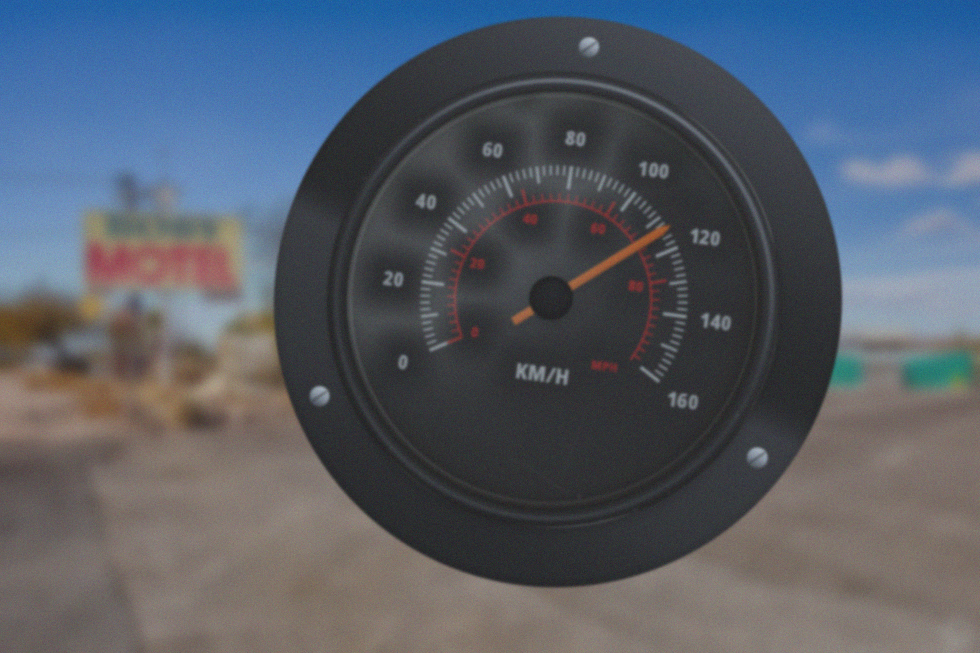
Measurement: 114 km/h
